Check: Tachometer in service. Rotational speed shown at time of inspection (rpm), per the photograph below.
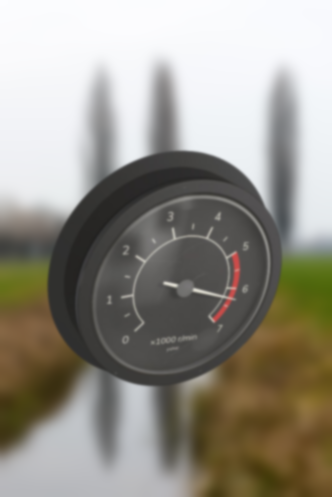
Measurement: 6250 rpm
